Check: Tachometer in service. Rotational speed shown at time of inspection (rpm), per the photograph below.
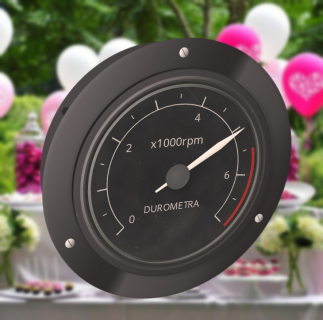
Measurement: 5000 rpm
